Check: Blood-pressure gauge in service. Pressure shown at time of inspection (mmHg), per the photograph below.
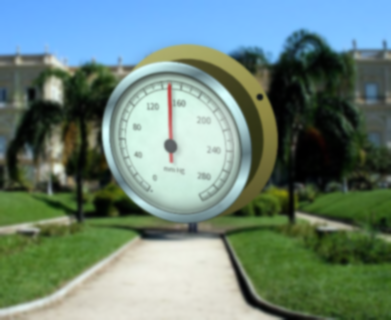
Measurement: 150 mmHg
